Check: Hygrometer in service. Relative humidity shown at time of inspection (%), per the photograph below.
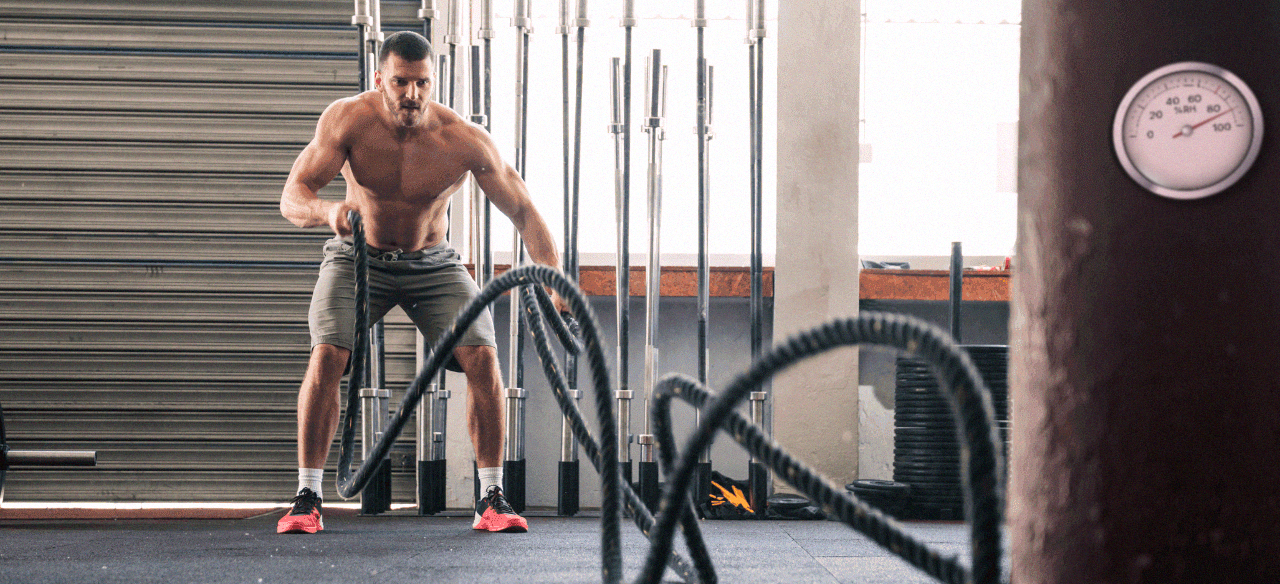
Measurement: 88 %
